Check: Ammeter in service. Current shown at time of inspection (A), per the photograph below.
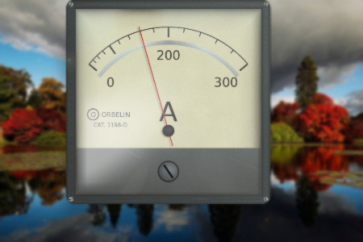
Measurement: 160 A
